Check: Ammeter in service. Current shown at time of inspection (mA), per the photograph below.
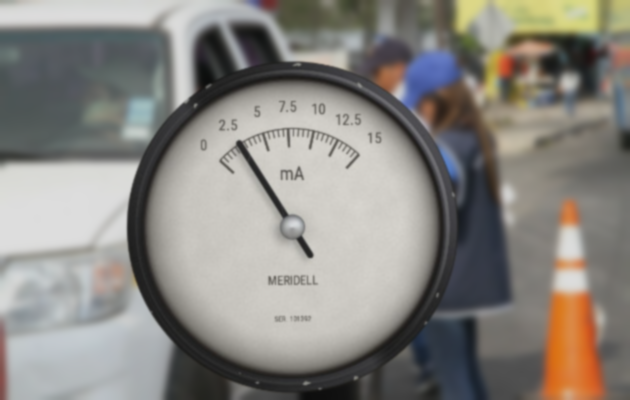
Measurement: 2.5 mA
